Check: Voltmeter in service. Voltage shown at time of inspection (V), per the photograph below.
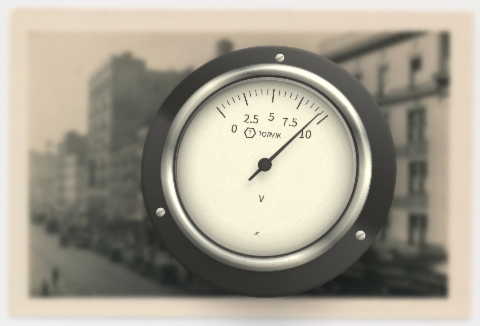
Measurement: 9.5 V
